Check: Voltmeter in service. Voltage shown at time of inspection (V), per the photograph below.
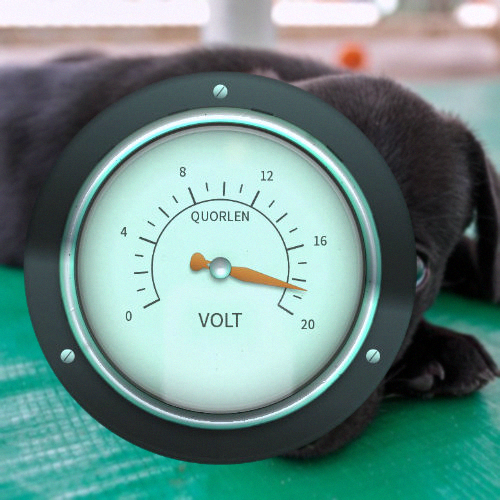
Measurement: 18.5 V
